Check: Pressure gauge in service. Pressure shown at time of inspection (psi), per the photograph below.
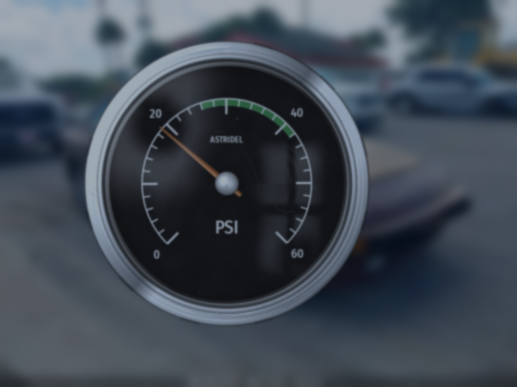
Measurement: 19 psi
